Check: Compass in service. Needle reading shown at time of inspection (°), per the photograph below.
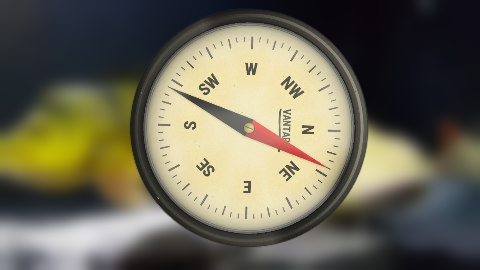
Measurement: 25 °
